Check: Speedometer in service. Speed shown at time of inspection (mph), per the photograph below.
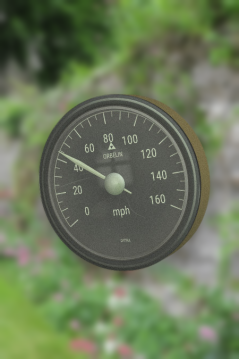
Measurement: 45 mph
